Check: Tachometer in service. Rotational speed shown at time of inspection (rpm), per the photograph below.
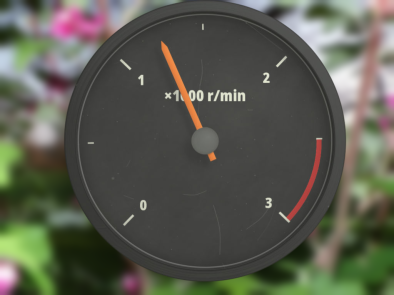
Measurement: 1250 rpm
